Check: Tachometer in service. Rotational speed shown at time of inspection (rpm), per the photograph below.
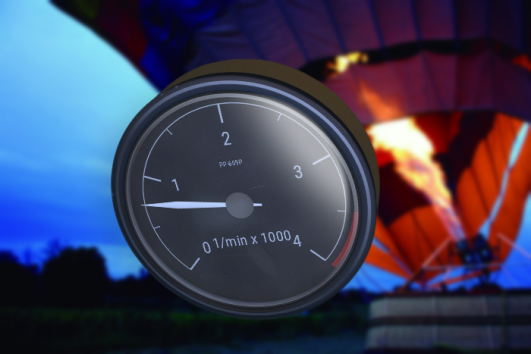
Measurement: 750 rpm
